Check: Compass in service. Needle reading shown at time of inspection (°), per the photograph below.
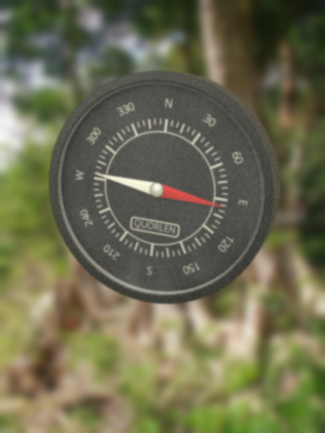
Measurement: 95 °
